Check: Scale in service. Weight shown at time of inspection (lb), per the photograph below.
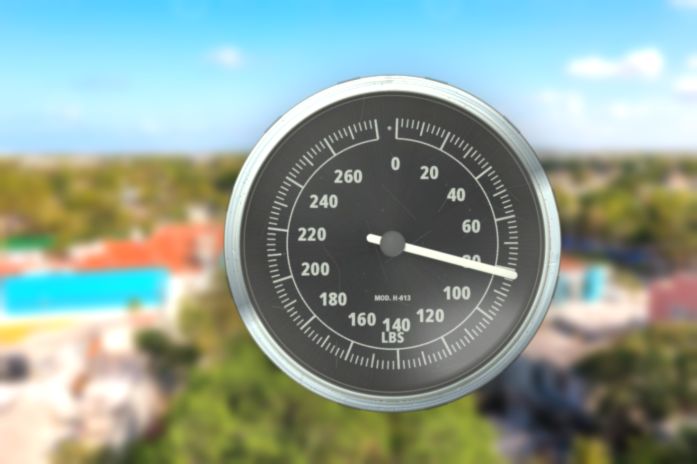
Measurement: 82 lb
